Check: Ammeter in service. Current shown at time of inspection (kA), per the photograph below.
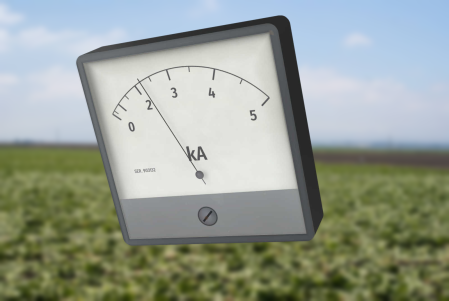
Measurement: 2.25 kA
